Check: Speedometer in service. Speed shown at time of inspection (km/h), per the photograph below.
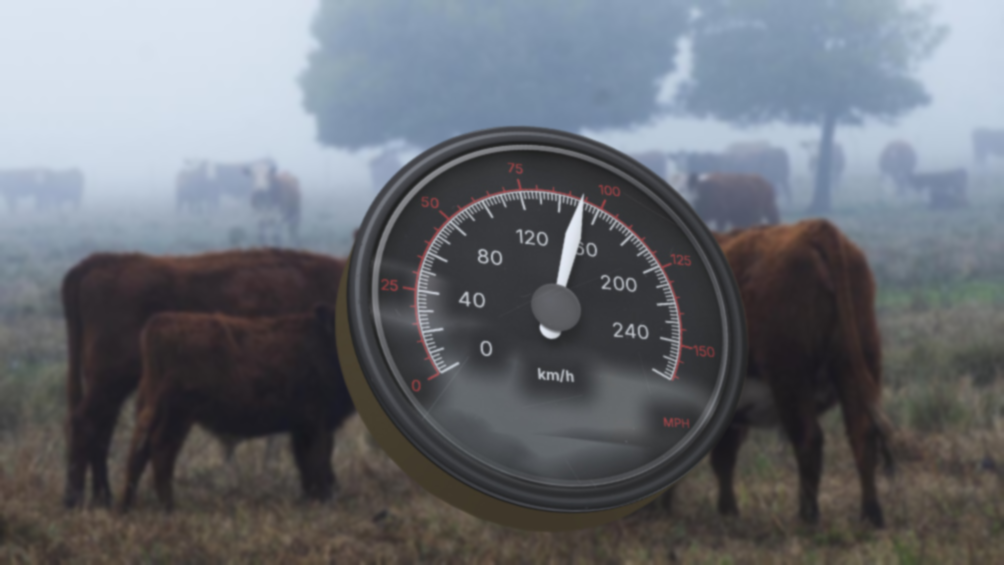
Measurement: 150 km/h
